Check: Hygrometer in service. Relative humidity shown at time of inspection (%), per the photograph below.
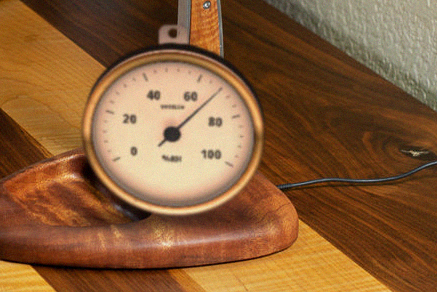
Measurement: 68 %
